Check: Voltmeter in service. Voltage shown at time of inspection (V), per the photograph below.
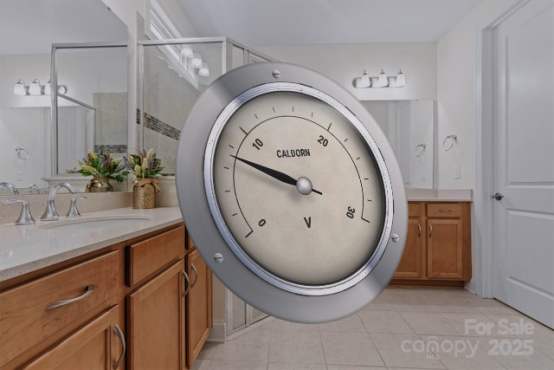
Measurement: 7 V
